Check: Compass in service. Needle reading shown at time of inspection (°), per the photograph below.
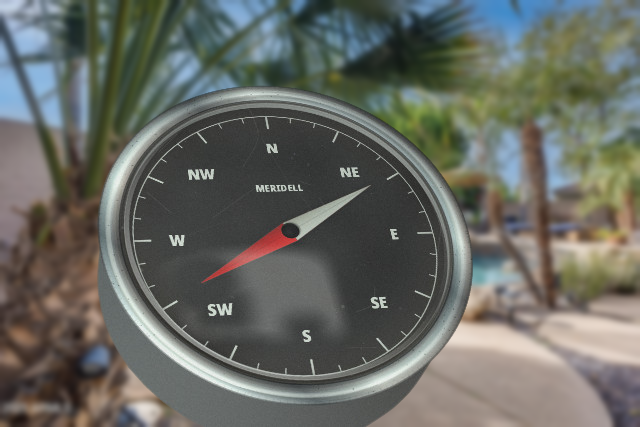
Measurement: 240 °
